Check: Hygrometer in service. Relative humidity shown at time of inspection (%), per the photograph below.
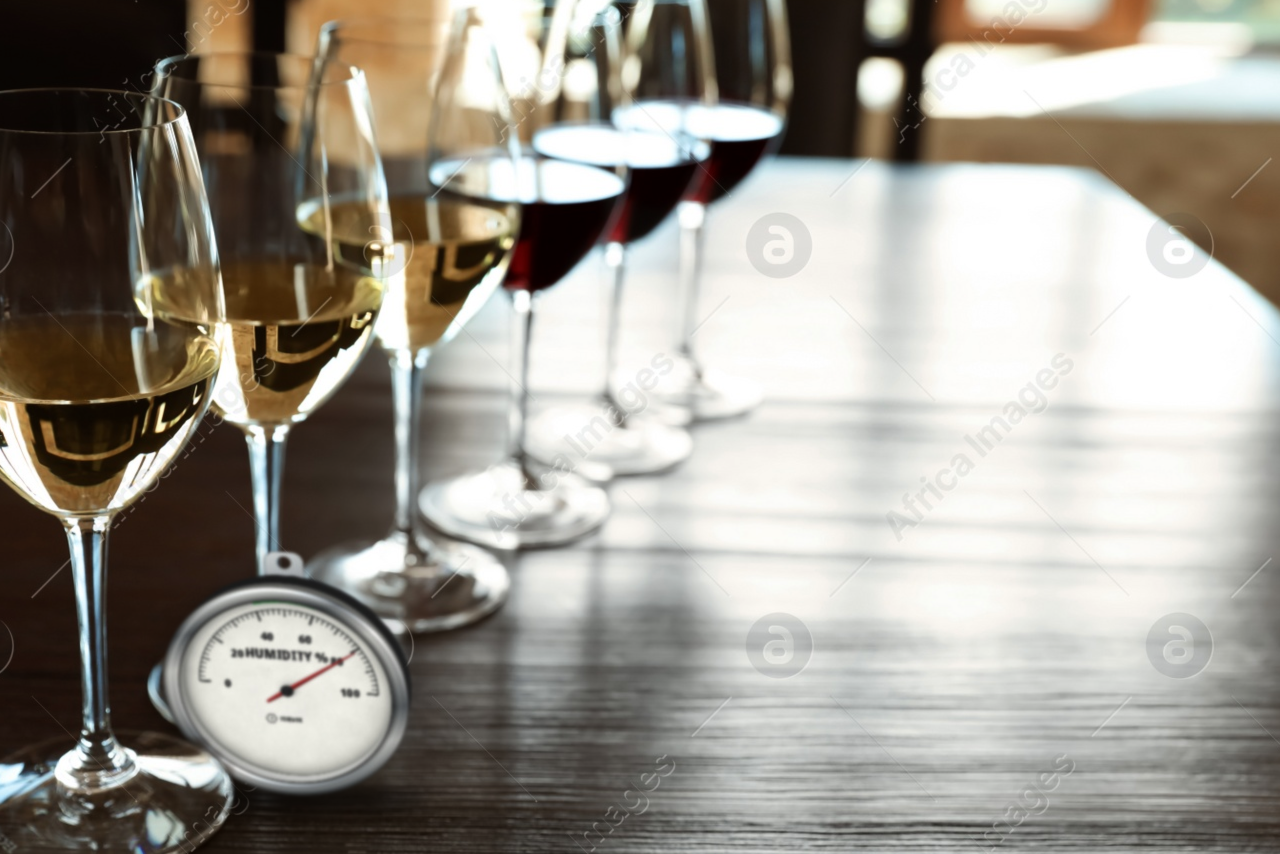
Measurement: 80 %
